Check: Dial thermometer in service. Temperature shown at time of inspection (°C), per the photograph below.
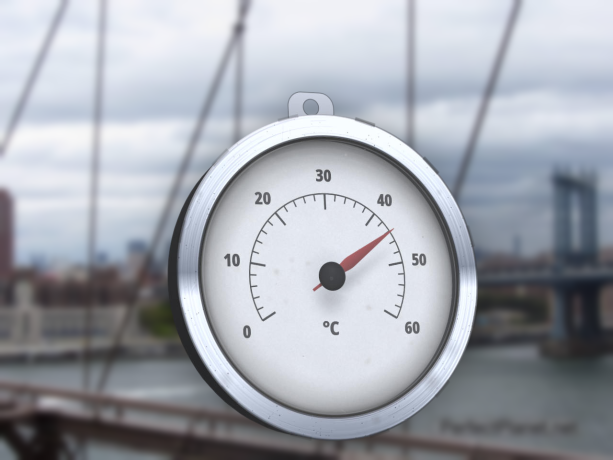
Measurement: 44 °C
